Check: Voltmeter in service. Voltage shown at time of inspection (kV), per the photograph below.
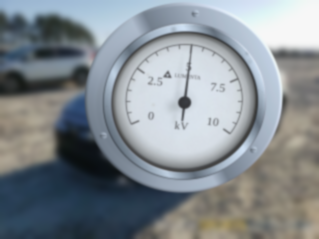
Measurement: 5 kV
